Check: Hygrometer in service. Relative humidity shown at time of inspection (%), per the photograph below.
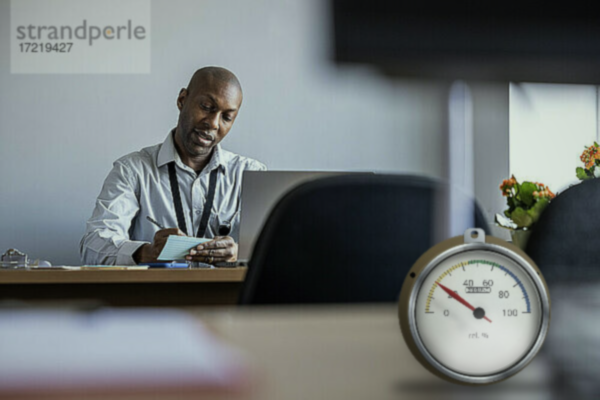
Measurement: 20 %
